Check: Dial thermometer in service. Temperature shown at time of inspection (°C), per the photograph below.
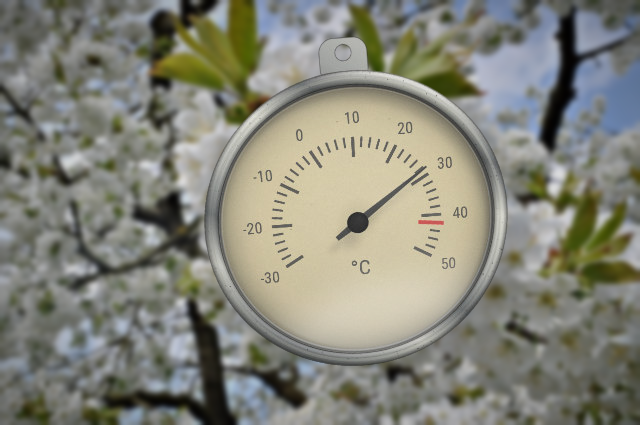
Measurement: 28 °C
